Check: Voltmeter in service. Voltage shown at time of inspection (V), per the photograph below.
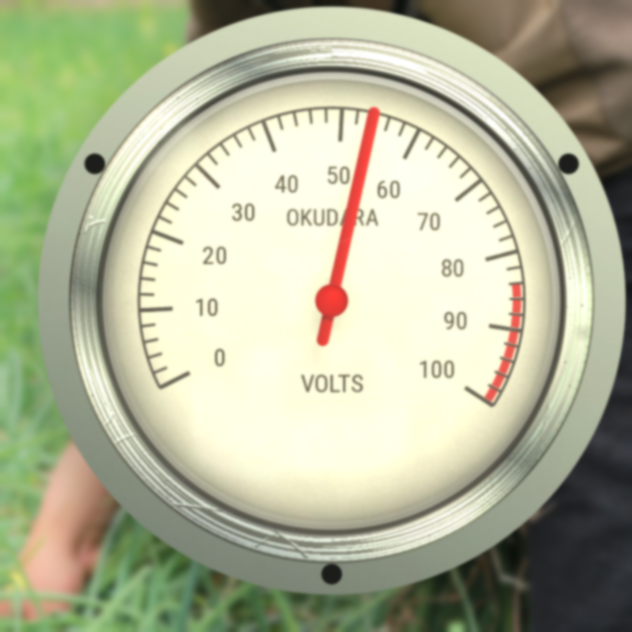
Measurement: 54 V
